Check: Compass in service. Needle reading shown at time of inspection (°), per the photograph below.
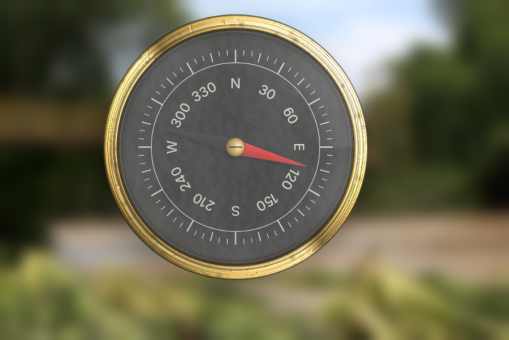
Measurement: 105 °
